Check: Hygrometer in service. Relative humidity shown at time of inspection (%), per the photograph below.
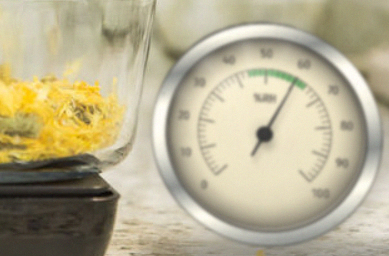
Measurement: 60 %
